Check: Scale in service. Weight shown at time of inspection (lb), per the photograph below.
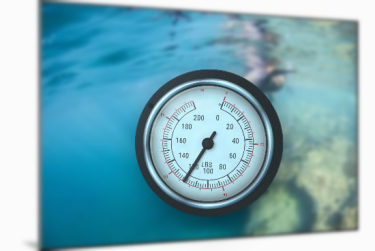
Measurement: 120 lb
